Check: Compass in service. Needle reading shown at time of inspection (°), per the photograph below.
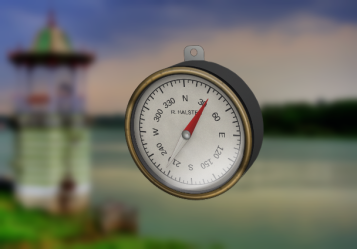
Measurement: 35 °
